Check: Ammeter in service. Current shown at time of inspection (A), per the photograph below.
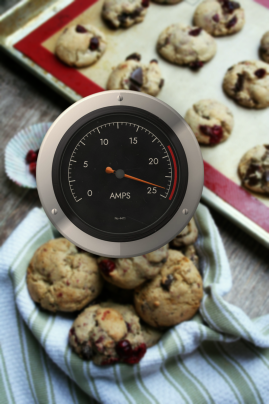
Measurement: 24 A
